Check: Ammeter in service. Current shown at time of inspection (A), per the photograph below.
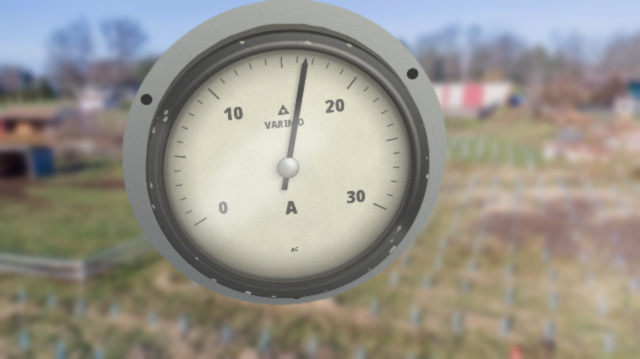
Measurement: 16.5 A
